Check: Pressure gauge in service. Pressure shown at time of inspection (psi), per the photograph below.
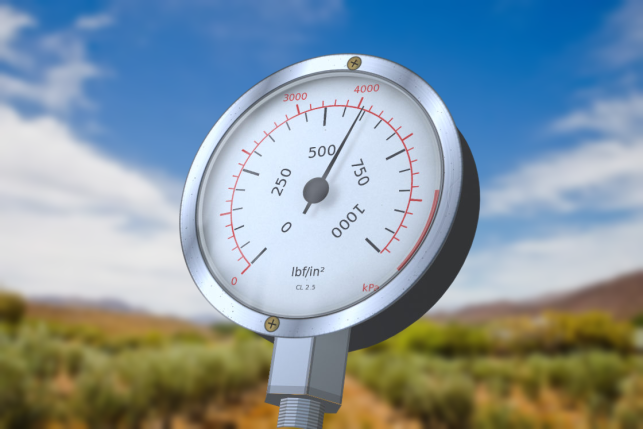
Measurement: 600 psi
